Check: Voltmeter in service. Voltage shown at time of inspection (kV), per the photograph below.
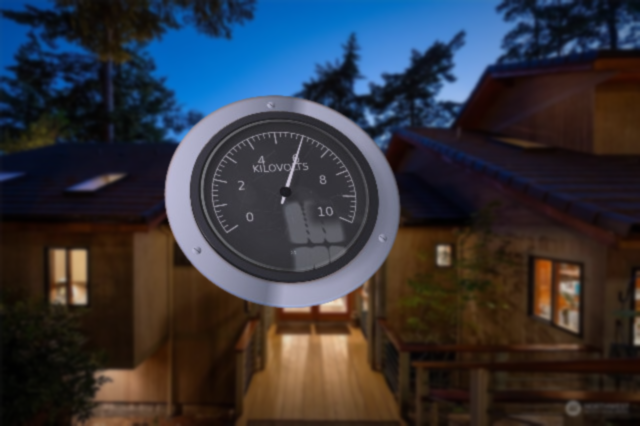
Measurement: 6 kV
